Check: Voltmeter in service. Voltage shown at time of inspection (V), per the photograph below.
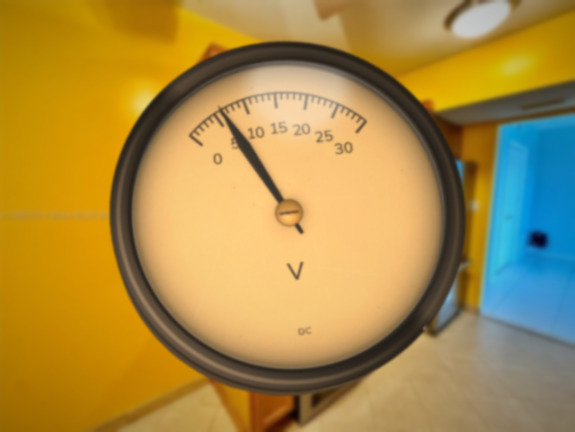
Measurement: 6 V
